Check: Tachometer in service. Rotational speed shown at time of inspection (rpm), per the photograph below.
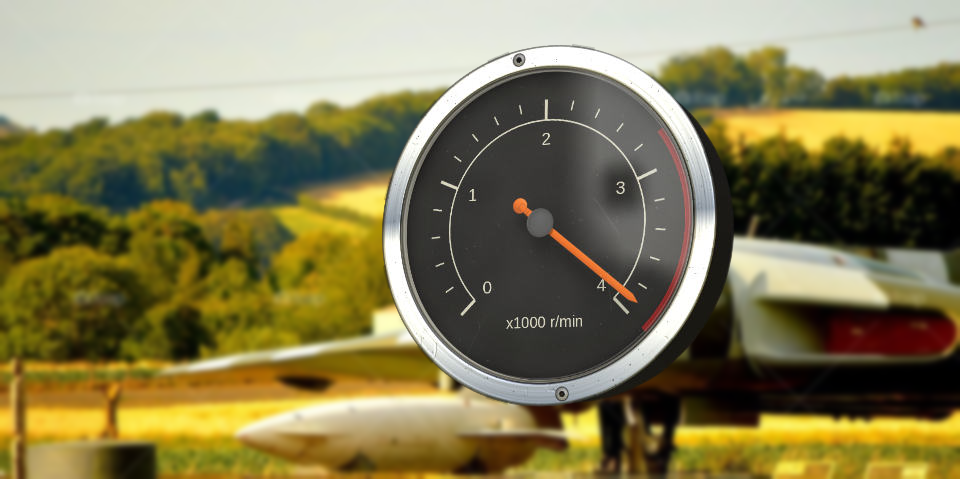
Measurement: 3900 rpm
